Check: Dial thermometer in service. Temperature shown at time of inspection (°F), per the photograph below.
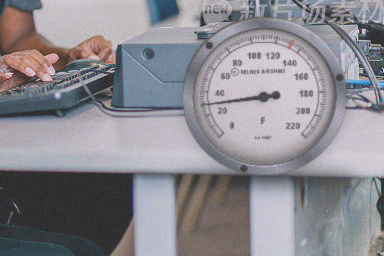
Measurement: 30 °F
